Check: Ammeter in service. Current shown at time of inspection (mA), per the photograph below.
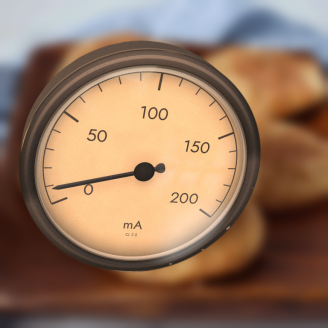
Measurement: 10 mA
